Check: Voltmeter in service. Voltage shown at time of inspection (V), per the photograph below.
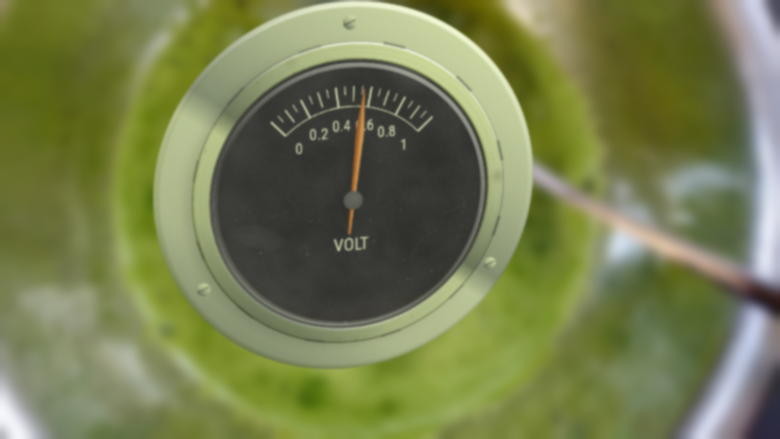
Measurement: 0.55 V
